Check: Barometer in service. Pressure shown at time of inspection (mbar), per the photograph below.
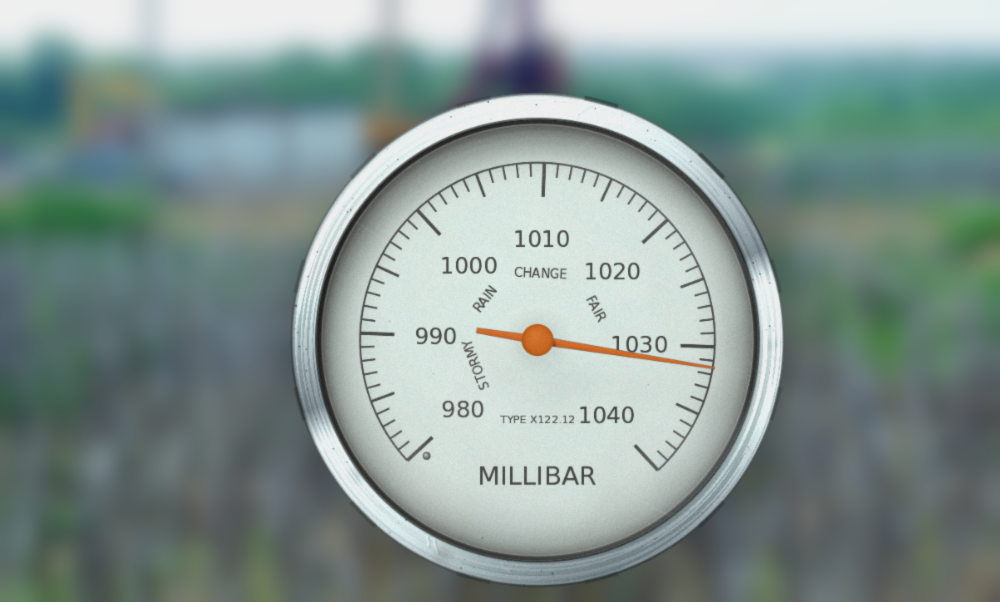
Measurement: 1031.5 mbar
